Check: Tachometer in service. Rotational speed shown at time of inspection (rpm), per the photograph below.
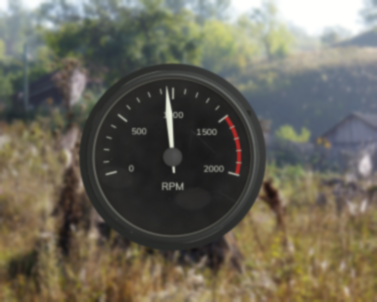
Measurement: 950 rpm
